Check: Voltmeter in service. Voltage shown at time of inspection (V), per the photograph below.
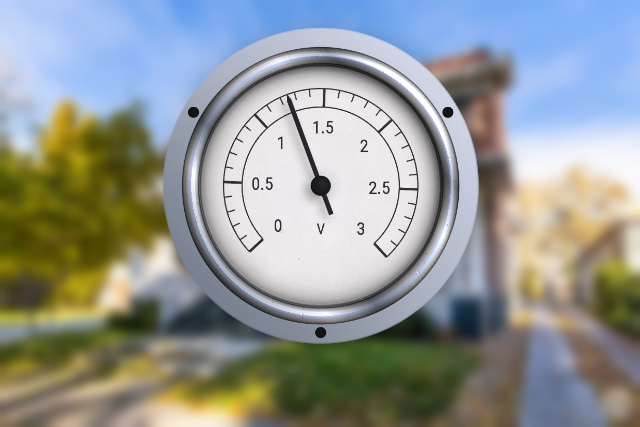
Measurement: 1.25 V
